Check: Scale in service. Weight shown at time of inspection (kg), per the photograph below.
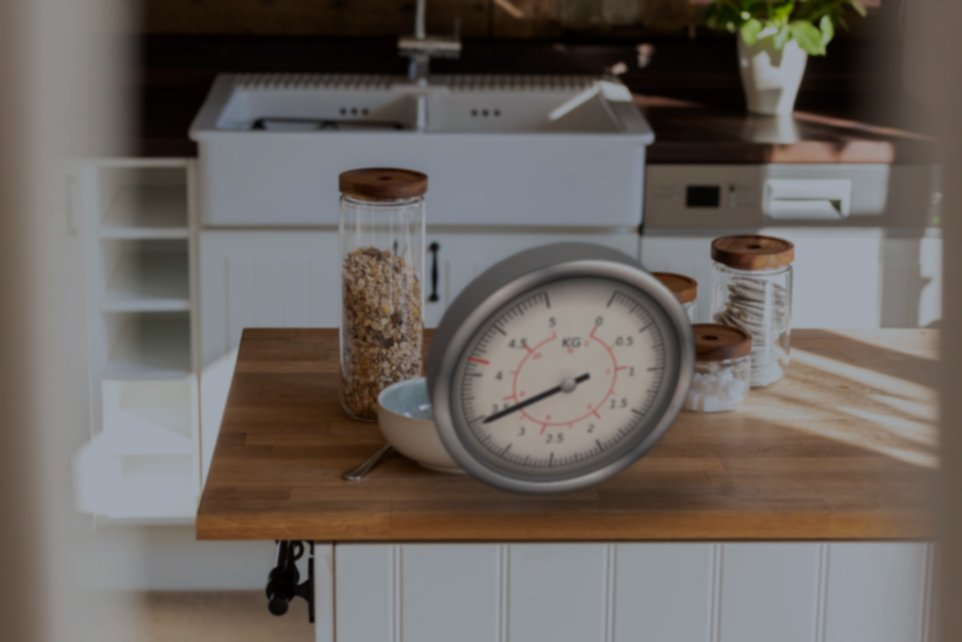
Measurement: 3.5 kg
